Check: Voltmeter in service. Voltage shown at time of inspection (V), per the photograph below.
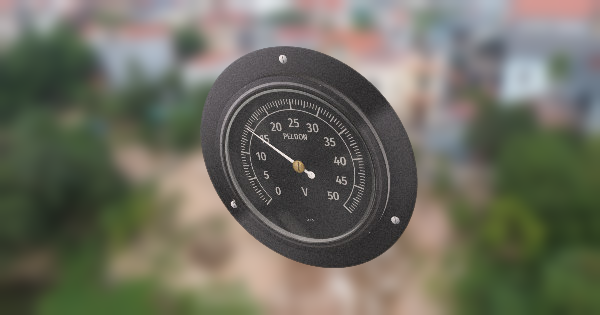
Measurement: 15 V
